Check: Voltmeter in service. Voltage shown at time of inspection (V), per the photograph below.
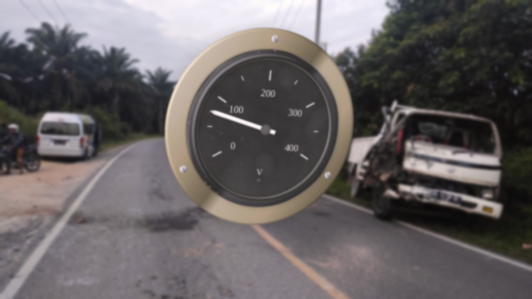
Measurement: 75 V
